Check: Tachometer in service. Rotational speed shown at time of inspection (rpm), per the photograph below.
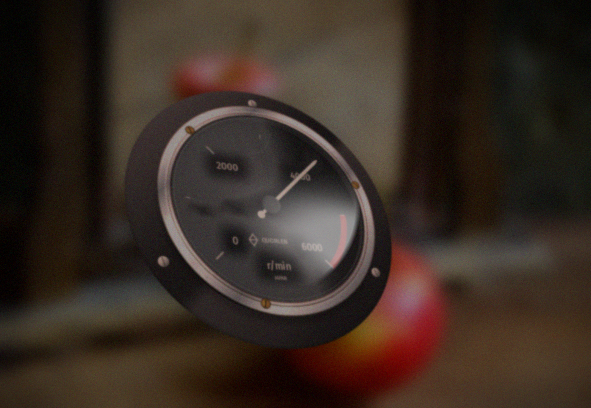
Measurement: 4000 rpm
